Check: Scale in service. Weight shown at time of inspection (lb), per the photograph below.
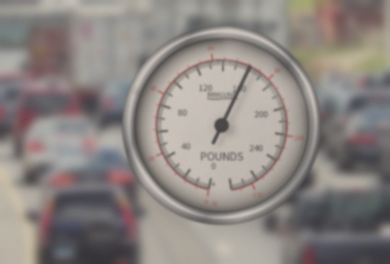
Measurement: 160 lb
